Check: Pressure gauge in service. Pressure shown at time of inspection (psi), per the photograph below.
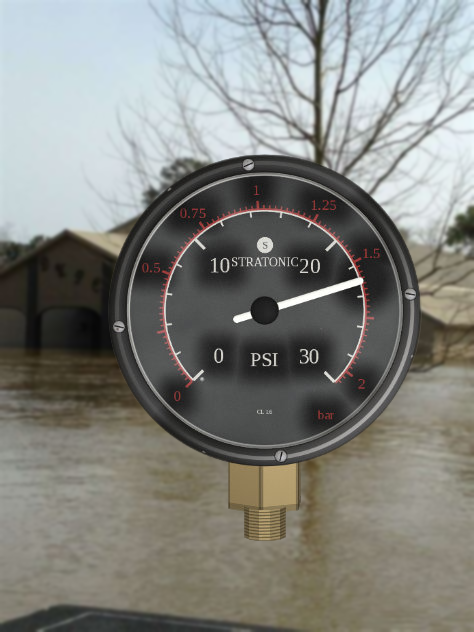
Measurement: 23 psi
